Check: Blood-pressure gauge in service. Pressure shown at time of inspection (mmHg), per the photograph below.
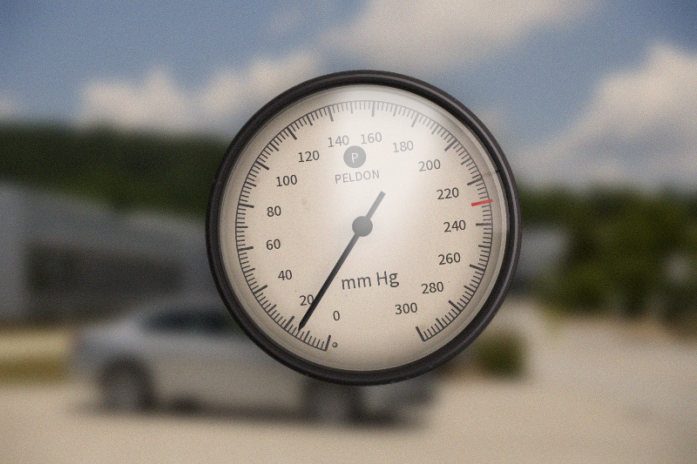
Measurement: 14 mmHg
